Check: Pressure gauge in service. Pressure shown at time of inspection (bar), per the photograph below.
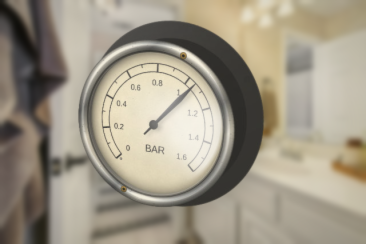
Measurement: 1.05 bar
